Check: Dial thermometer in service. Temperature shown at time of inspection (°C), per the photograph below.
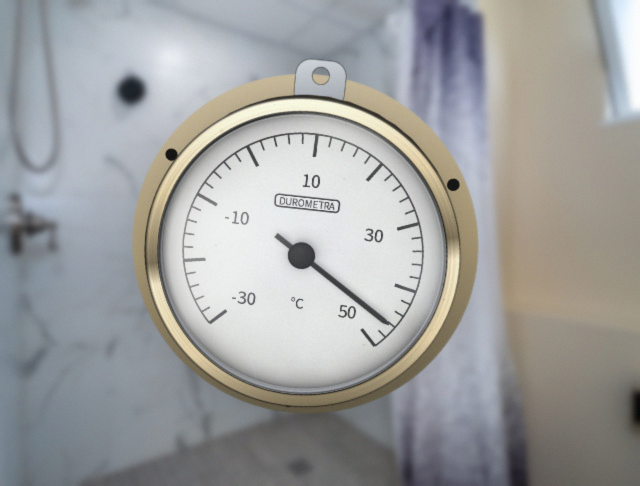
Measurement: 46 °C
